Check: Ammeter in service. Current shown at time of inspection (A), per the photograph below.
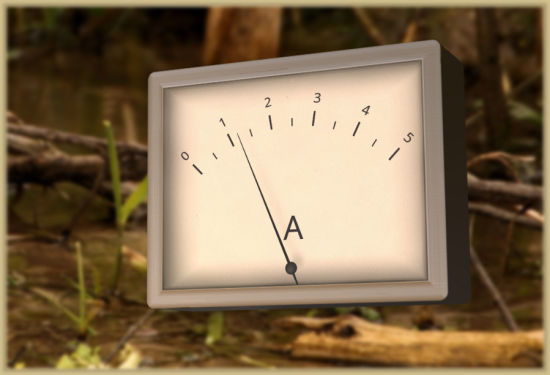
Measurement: 1.25 A
